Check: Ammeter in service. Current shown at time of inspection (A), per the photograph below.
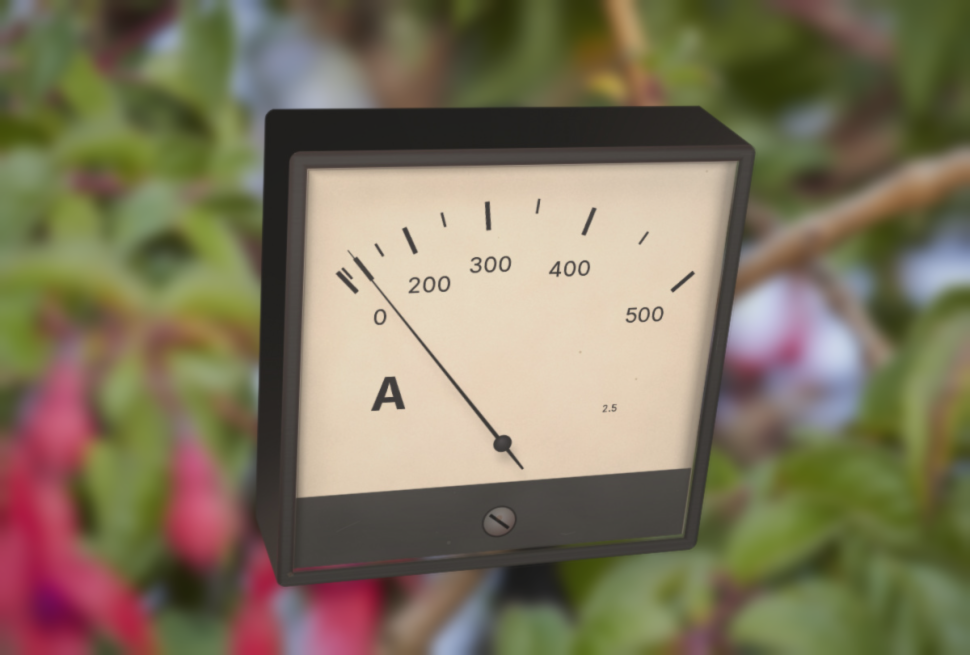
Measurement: 100 A
